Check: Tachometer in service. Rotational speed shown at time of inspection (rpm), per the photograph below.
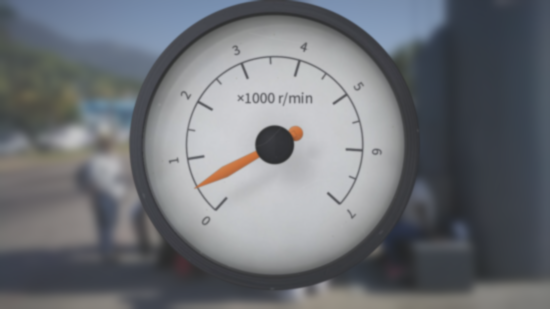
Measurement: 500 rpm
